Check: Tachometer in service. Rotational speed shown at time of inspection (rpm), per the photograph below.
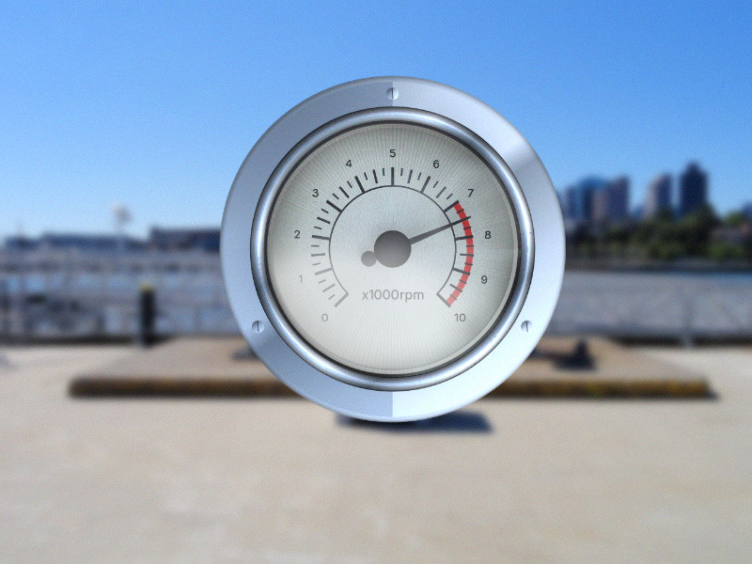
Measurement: 7500 rpm
